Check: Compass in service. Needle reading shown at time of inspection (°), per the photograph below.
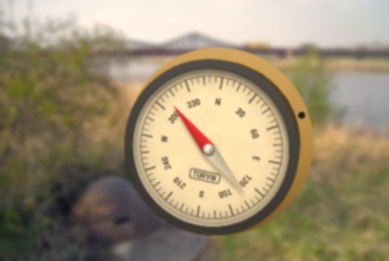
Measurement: 310 °
